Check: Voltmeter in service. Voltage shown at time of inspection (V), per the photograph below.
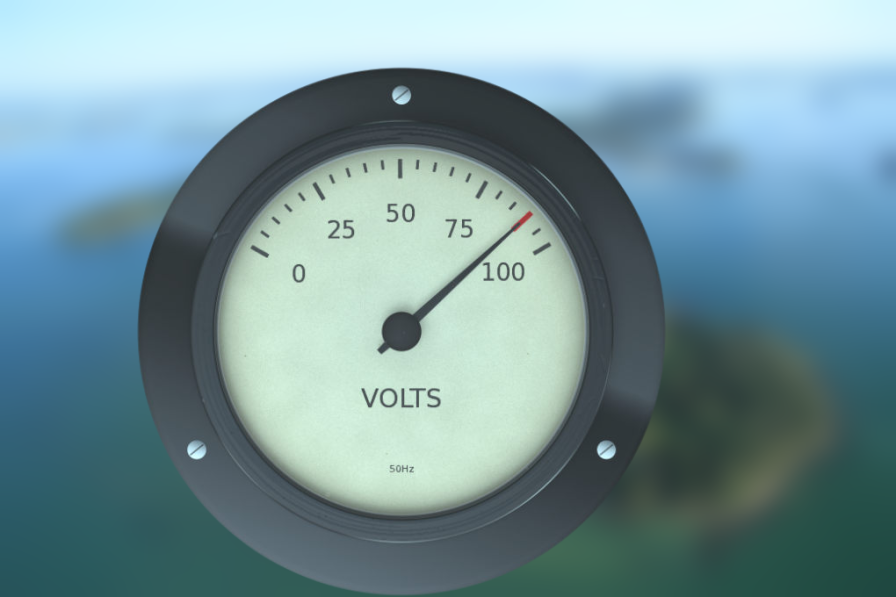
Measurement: 90 V
